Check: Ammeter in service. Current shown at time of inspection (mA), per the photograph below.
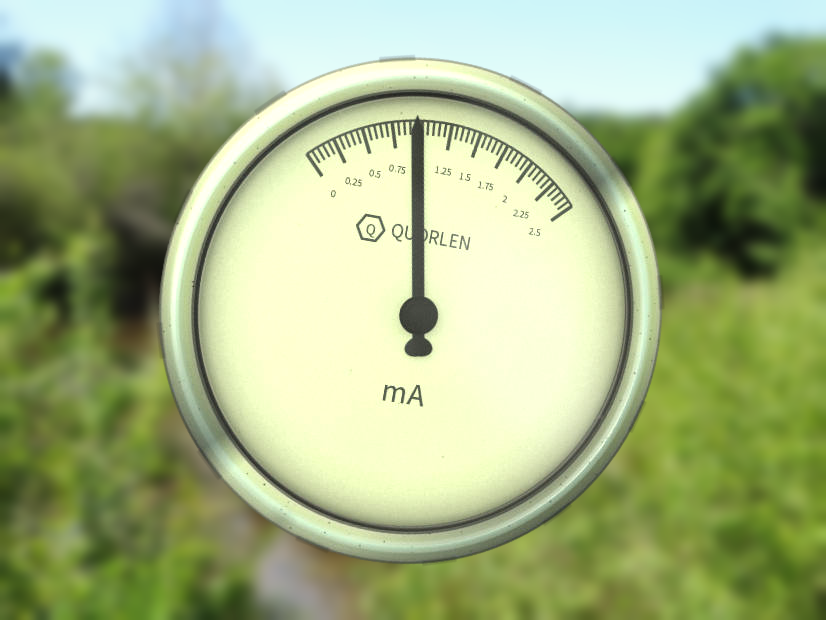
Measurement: 0.95 mA
